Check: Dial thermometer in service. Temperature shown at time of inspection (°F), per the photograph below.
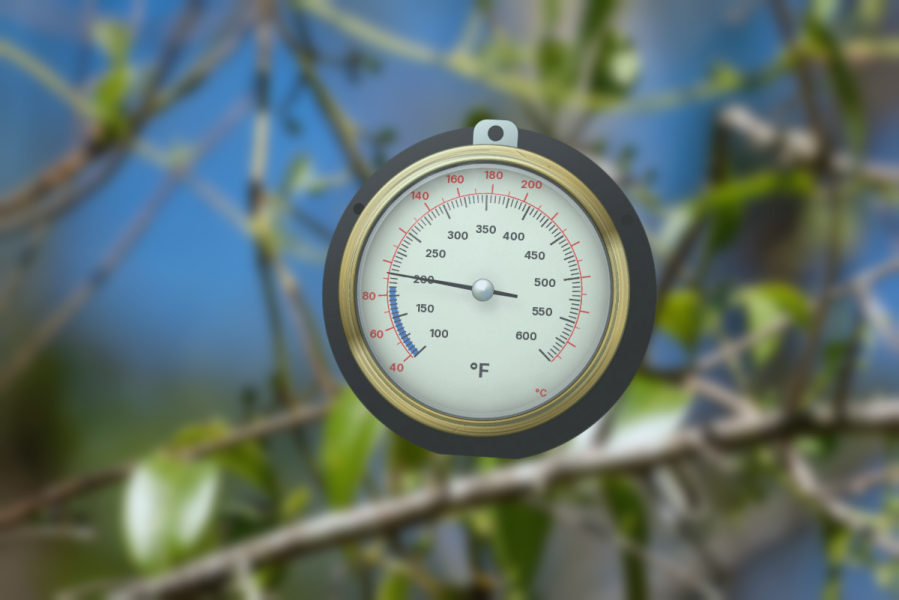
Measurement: 200 °F
